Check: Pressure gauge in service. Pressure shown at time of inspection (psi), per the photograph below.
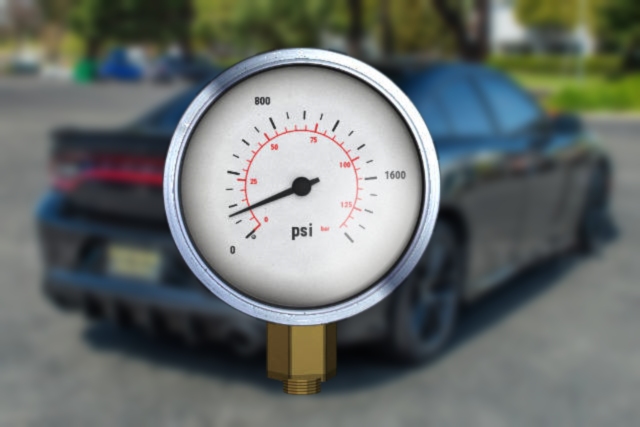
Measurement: 150 psi
